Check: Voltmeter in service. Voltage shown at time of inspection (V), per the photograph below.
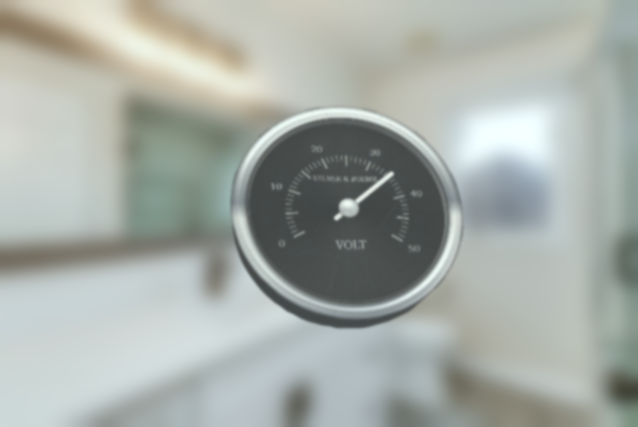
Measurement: 35 V
